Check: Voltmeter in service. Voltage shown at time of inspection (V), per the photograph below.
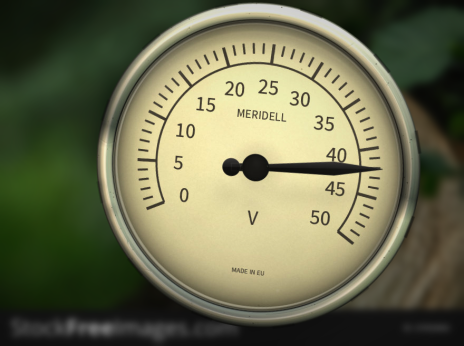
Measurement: 42 V
